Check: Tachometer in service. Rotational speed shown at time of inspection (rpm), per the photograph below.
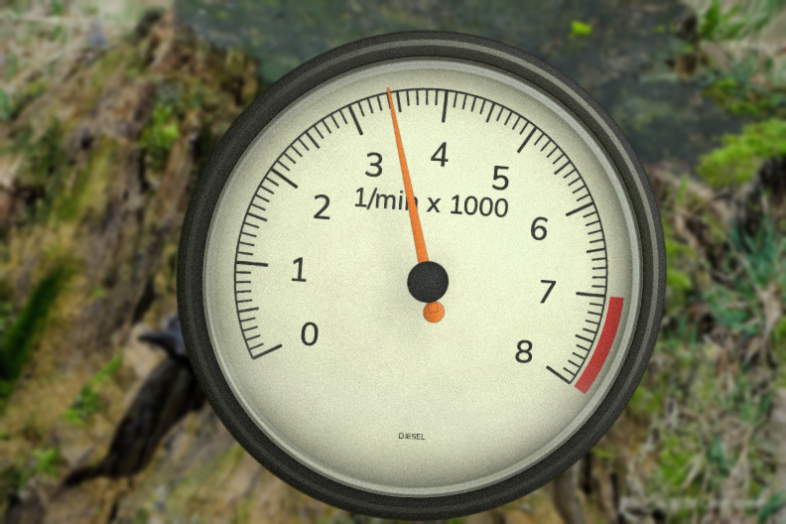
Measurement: 3400 rpm
